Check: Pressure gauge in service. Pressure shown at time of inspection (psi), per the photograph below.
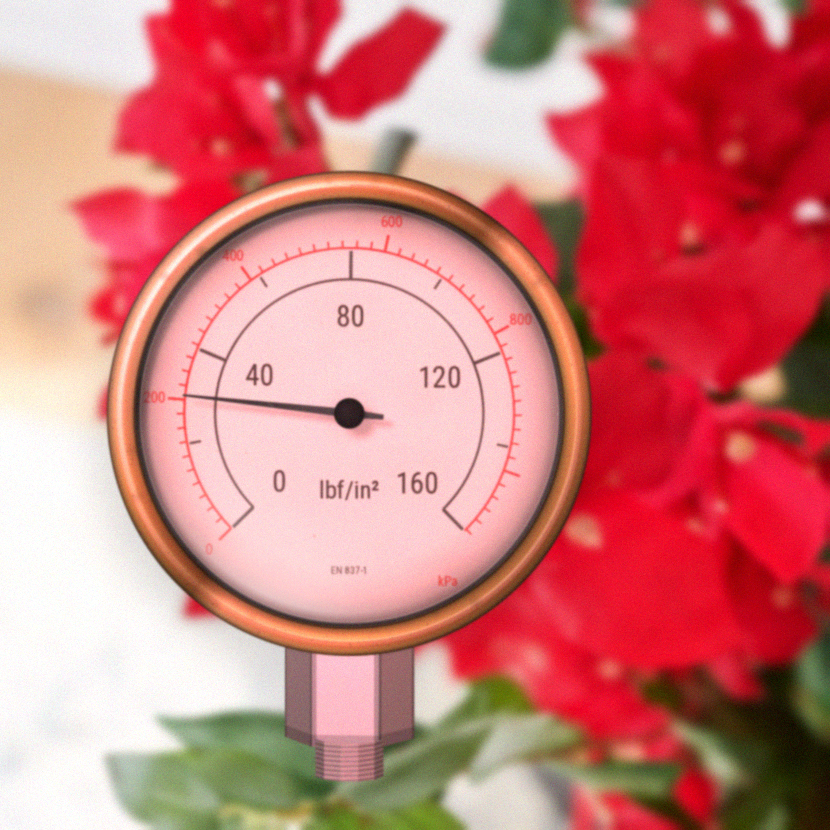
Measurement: 30 psi
